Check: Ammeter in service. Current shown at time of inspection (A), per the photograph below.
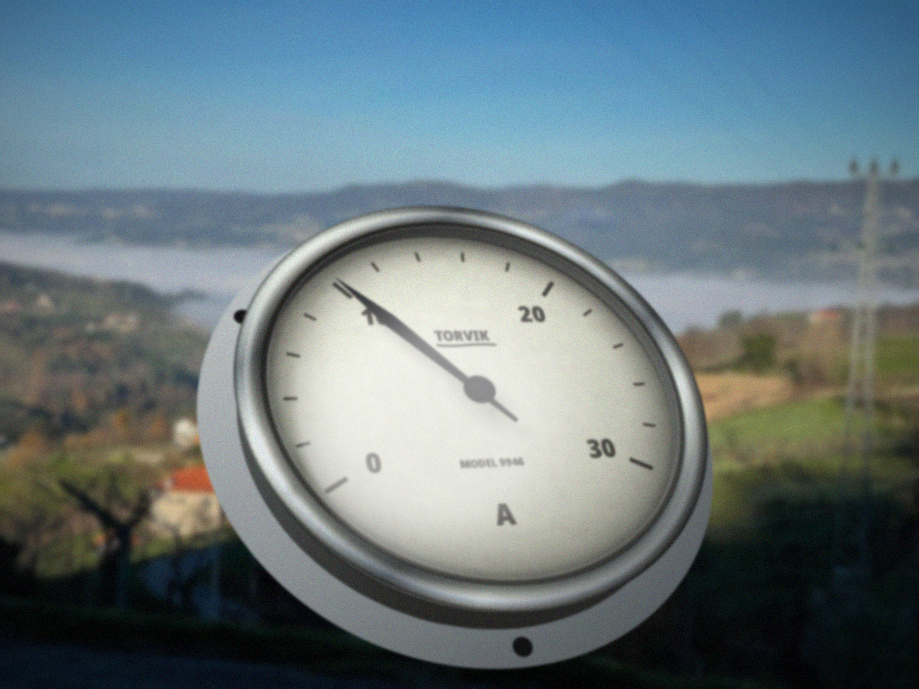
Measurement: 10 A
